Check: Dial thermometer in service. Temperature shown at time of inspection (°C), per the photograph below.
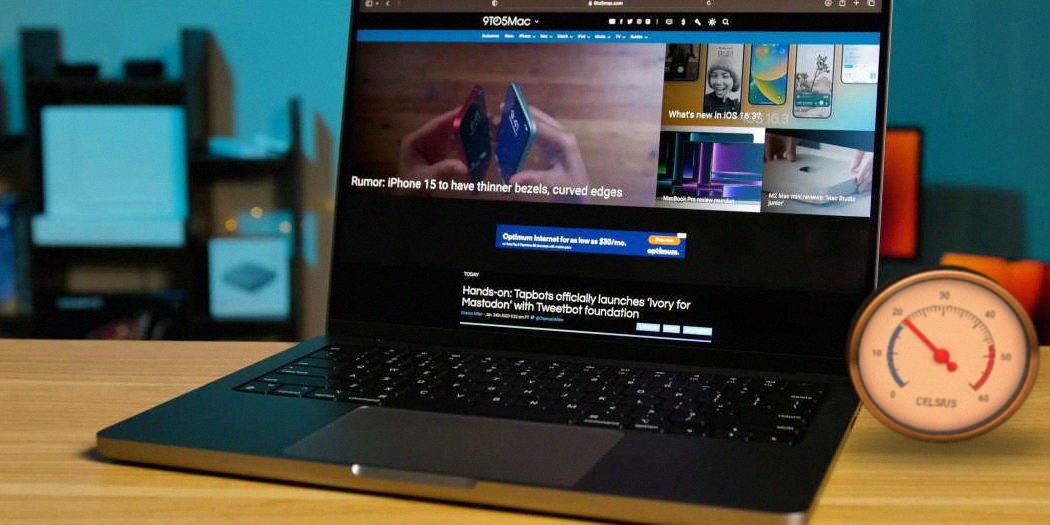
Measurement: 20 °C
